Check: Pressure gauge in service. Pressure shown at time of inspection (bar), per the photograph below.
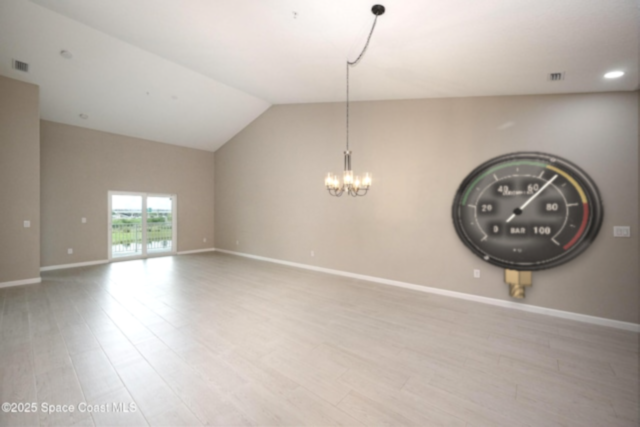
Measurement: 65 bar
